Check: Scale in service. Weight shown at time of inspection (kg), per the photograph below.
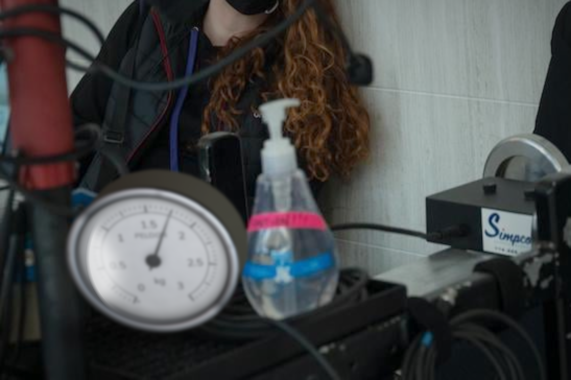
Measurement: 1.75 kg
